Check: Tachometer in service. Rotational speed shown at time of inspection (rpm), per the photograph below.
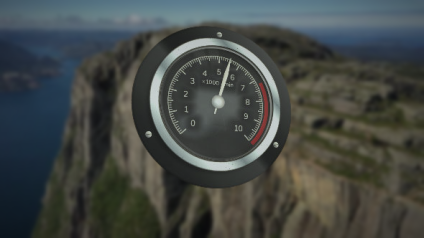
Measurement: 5500 rpm
